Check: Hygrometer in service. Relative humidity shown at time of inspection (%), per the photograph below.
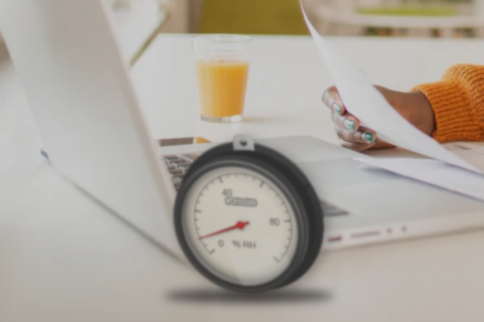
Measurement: 8 %
